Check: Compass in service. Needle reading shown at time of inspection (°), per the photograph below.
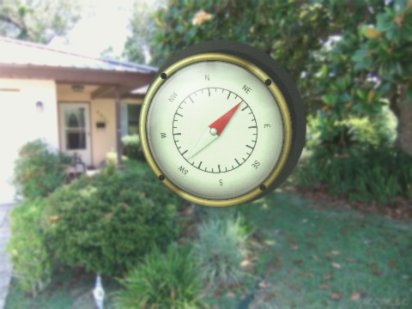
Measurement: 50 °
